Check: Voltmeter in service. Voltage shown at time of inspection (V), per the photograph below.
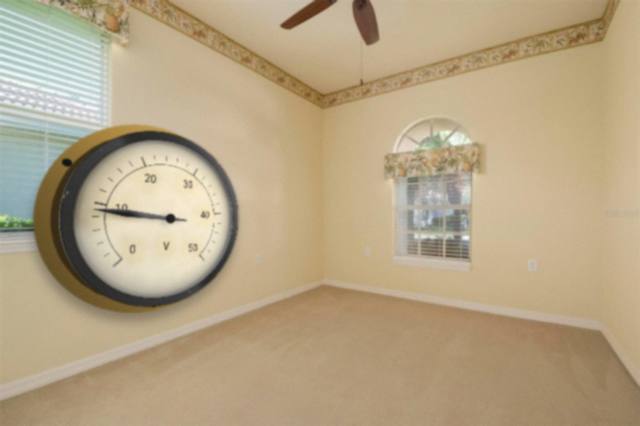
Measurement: 9 V
